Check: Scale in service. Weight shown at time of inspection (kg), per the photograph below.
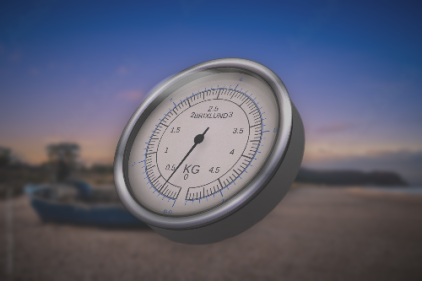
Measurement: 0.25 kg
